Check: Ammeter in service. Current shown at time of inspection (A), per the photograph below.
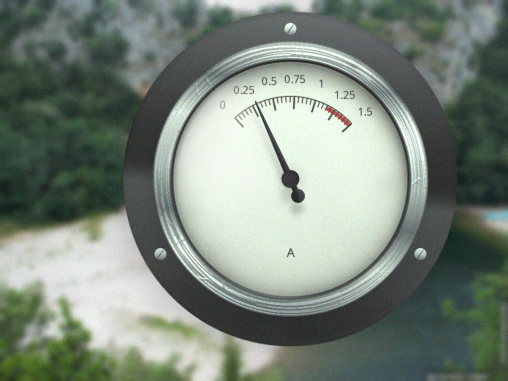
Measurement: 0.3 A
